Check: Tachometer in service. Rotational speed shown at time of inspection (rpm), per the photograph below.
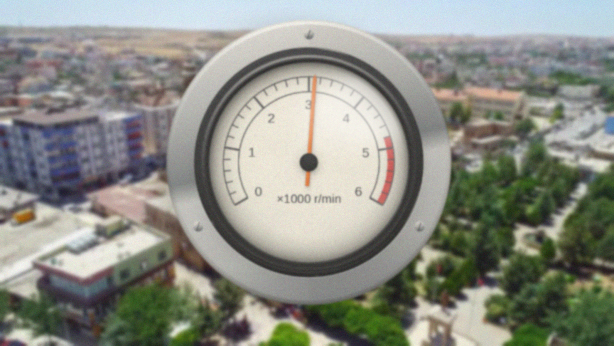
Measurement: 3100 rpm
